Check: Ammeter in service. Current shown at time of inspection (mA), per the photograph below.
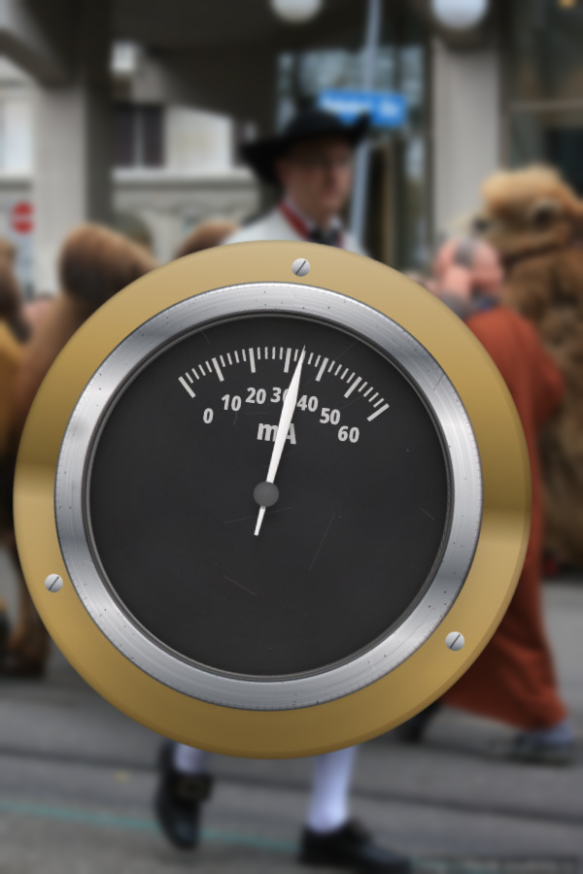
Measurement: 34 mA
